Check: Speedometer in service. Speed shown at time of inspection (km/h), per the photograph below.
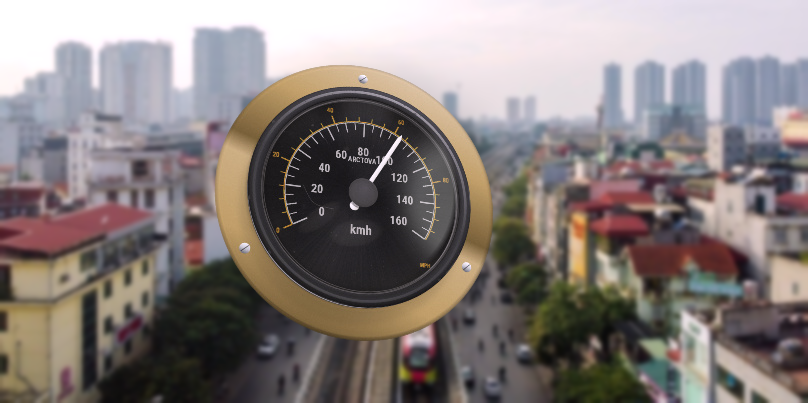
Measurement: 100 km/h
